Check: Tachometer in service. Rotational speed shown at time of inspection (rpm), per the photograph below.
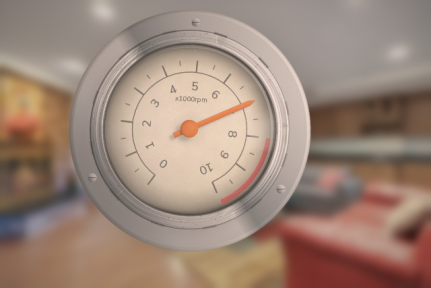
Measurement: 7000 rpm
